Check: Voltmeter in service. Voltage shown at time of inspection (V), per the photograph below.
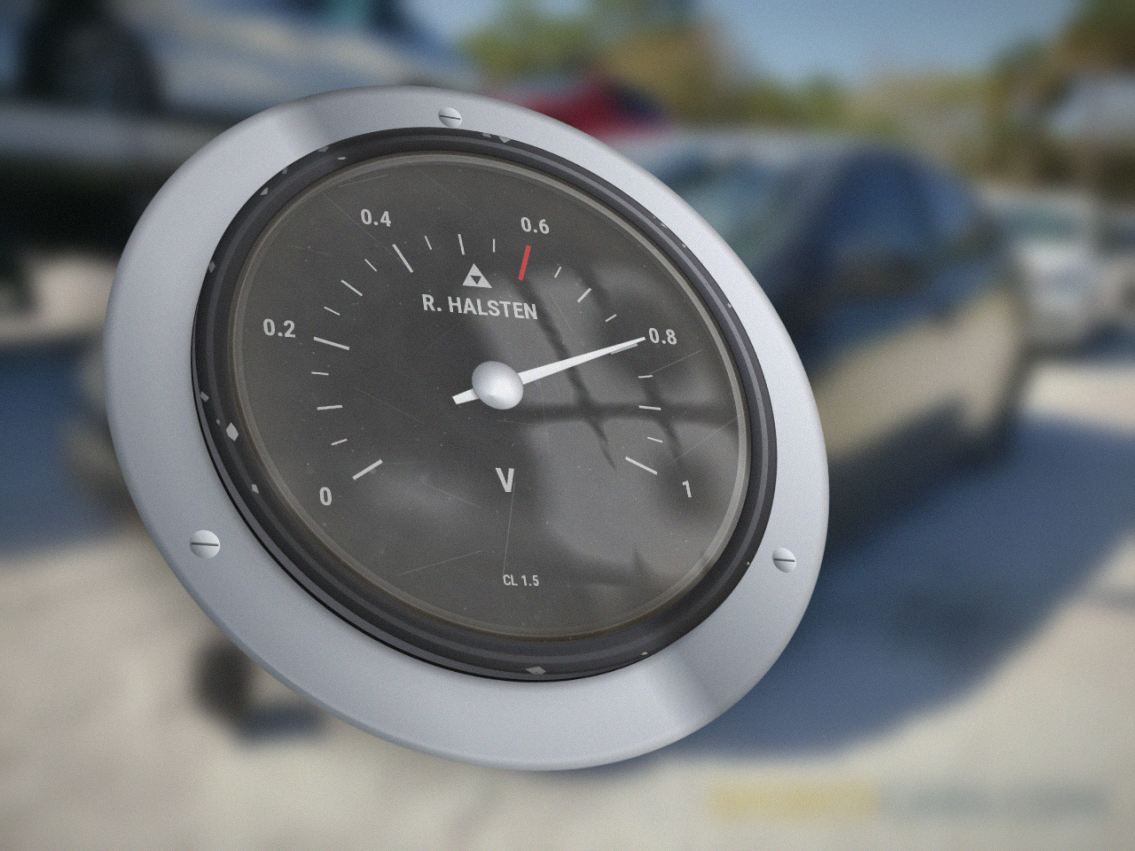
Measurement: 0.8 V
